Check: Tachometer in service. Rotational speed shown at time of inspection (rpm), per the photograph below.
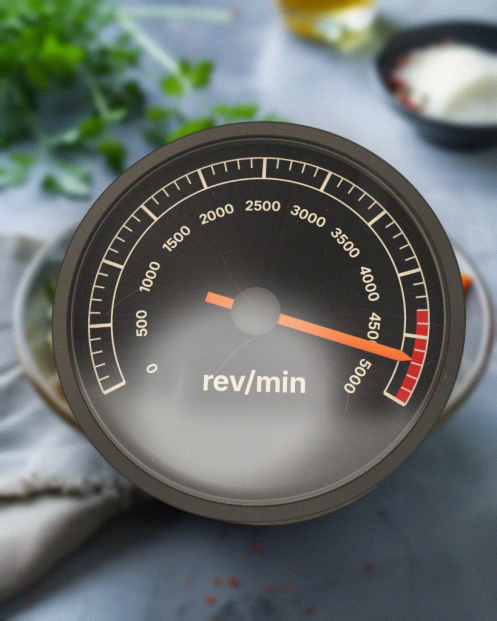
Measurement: 4700 rpm
